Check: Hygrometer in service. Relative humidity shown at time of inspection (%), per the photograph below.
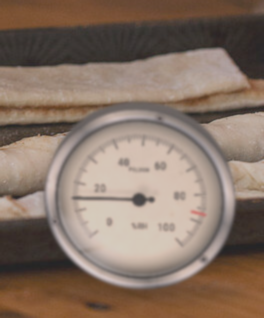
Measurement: 15 %
